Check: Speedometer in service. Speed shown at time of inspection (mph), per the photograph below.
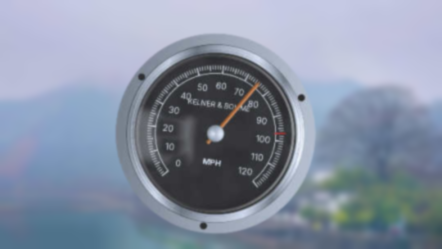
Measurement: 75 mph
